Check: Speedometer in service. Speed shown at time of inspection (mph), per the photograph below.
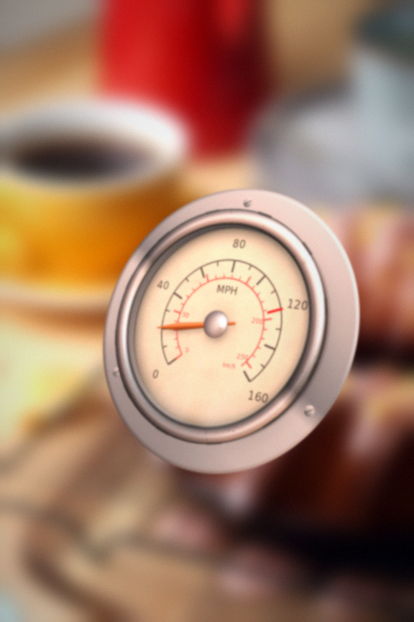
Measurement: 20 mph
